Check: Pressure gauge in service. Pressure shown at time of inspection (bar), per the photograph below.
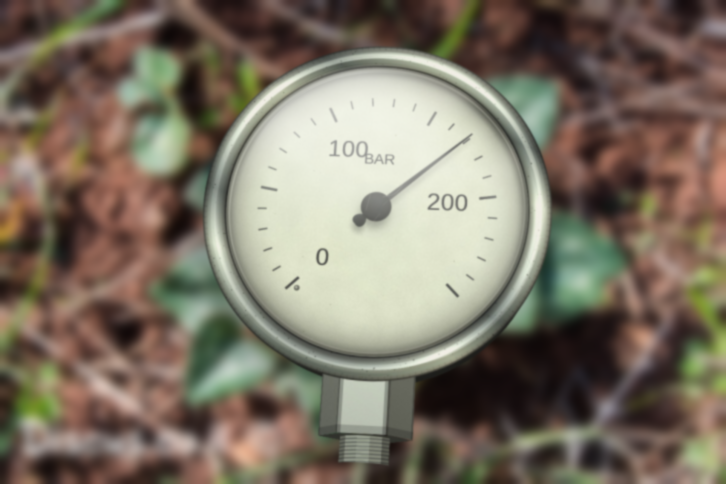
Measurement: 170 bar
